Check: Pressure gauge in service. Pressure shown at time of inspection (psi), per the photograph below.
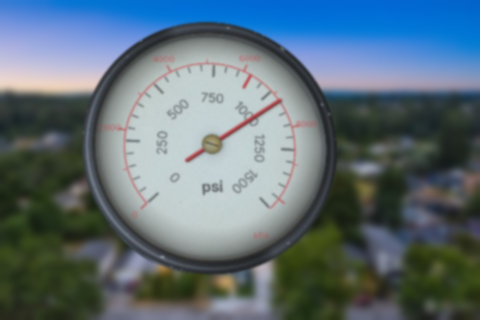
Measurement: 1050 psi
